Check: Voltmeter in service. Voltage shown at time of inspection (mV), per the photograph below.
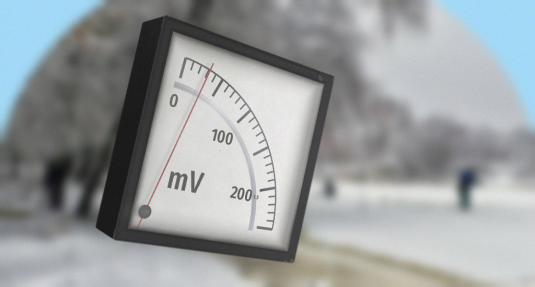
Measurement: 30 mV
